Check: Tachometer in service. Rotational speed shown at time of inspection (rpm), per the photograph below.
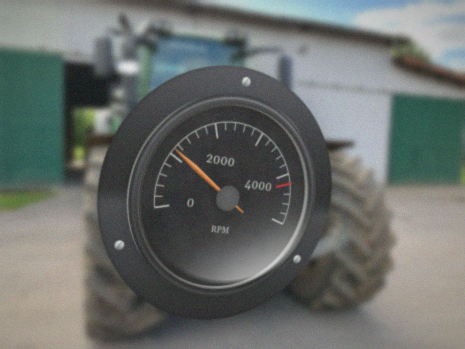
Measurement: 1100 rpm
